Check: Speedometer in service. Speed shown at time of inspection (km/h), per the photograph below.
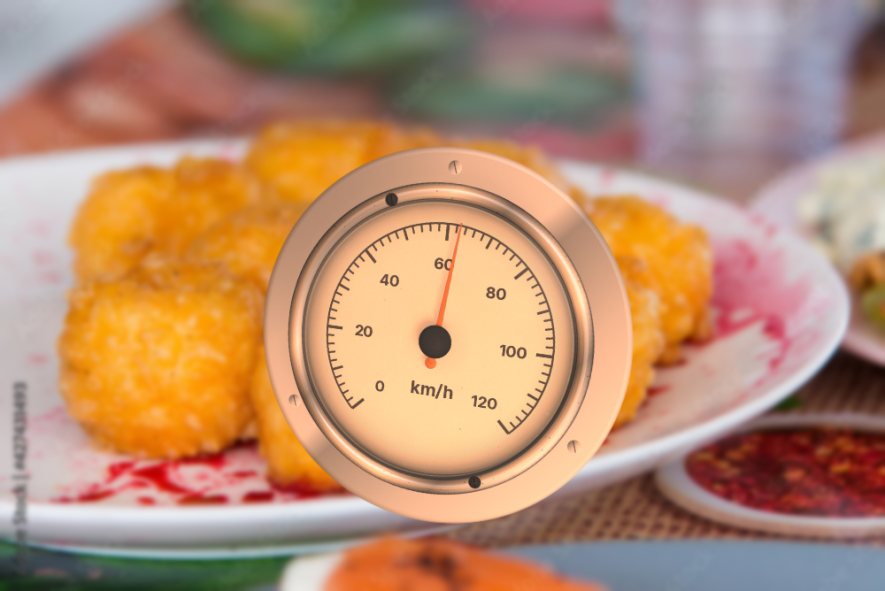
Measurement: 63 km/h
